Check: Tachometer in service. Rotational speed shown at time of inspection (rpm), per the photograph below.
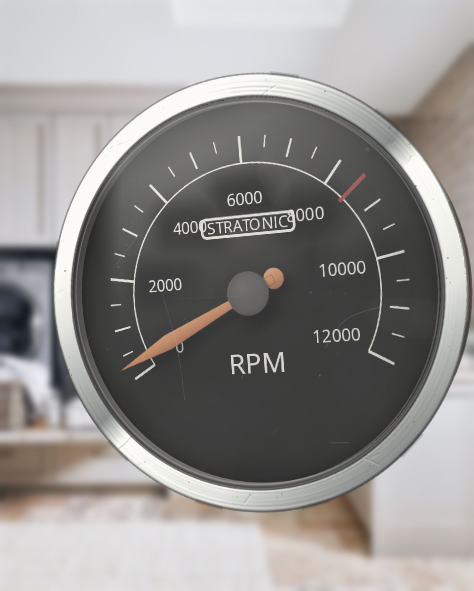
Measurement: 250 rpm
